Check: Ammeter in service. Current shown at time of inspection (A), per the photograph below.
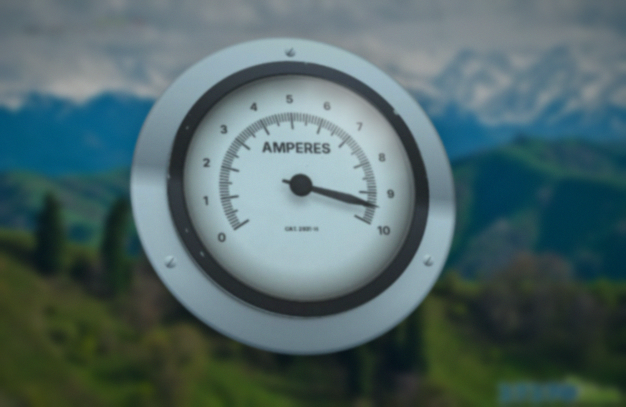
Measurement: 9.5 A
